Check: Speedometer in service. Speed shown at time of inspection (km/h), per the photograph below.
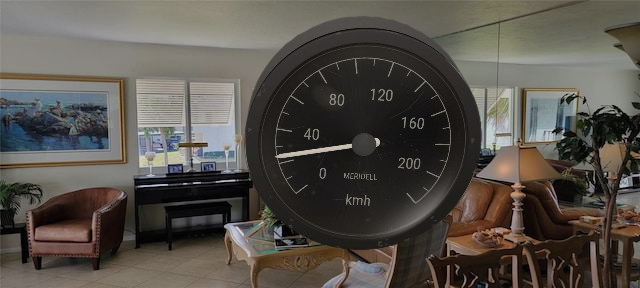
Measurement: 25 km/h
